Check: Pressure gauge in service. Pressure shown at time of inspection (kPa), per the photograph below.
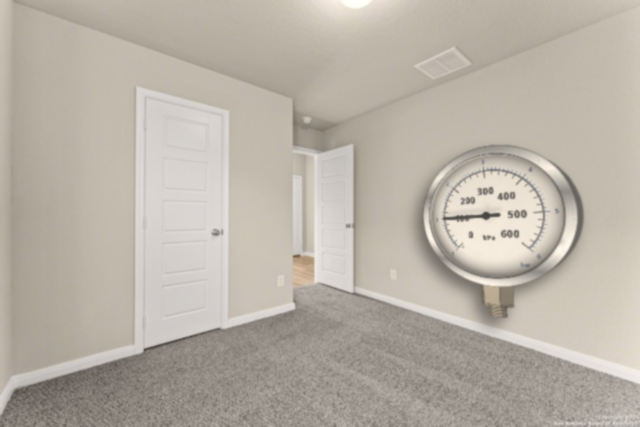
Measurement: 100 kPa
